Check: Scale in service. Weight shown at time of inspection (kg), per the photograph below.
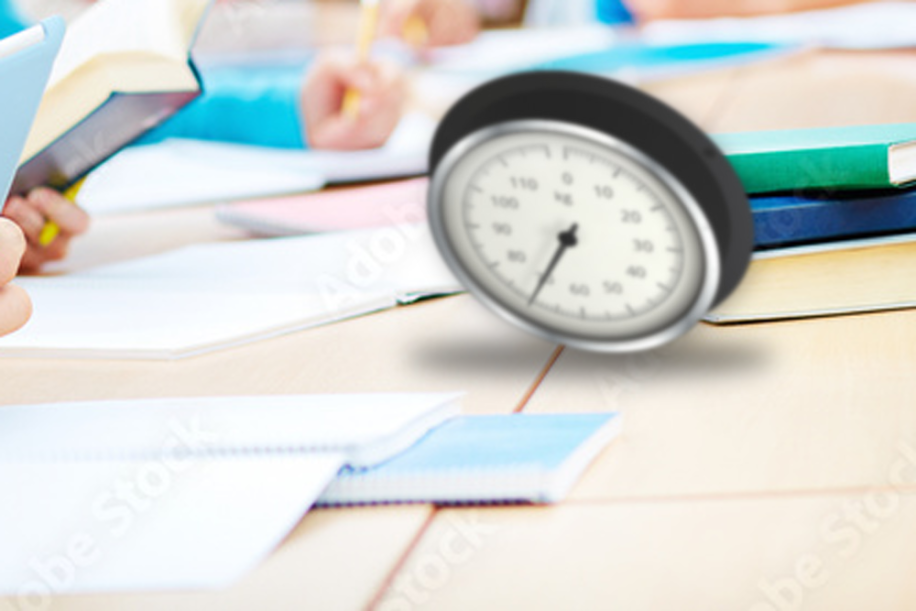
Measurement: 70 kg
